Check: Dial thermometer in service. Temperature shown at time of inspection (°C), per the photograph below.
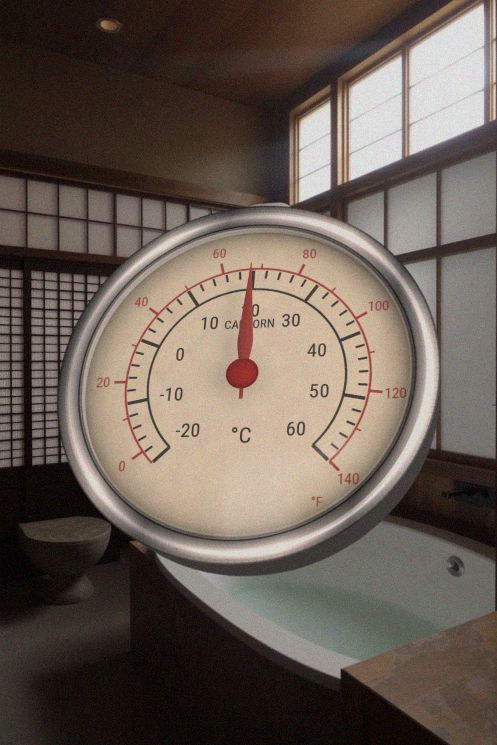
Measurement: 20 °C
